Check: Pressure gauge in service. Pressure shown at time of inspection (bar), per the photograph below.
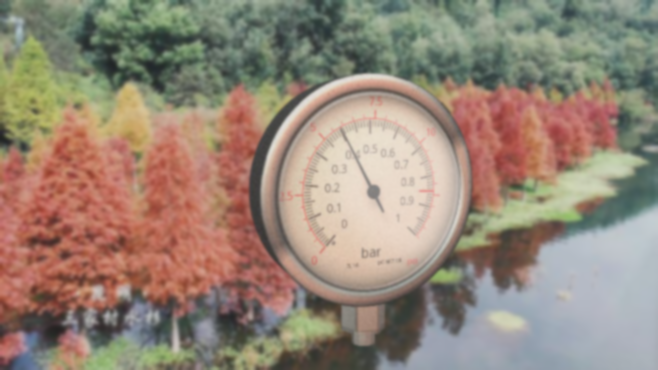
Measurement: 0.4 bar
